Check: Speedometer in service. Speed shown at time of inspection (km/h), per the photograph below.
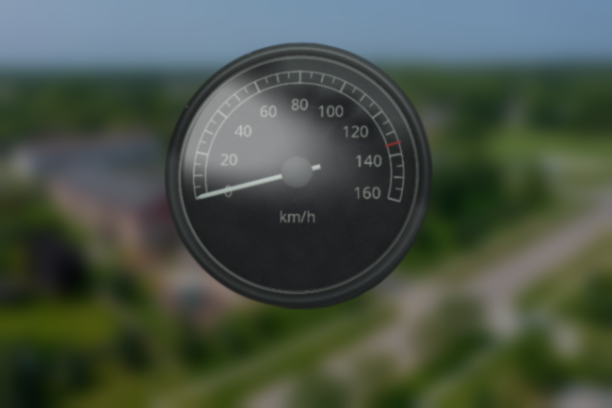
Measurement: 0 km/h
